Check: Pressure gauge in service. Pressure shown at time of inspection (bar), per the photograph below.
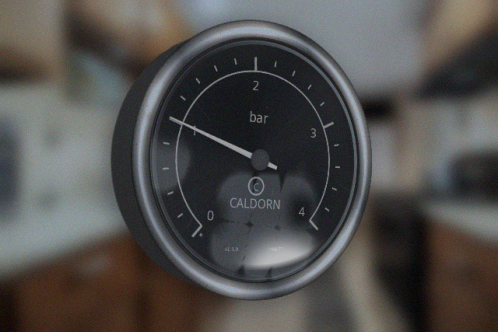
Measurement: 1 bar
